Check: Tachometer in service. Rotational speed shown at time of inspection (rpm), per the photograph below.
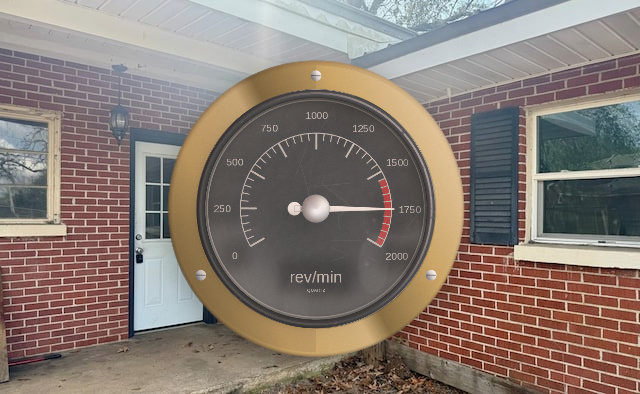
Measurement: 1750 rpm
